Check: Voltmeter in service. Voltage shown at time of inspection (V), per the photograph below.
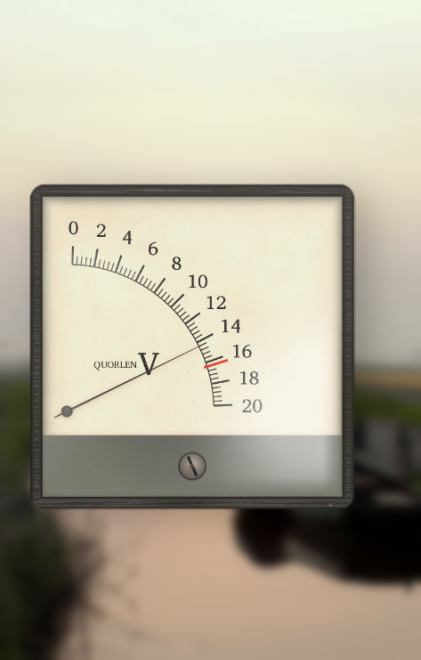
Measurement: 14.4 V
